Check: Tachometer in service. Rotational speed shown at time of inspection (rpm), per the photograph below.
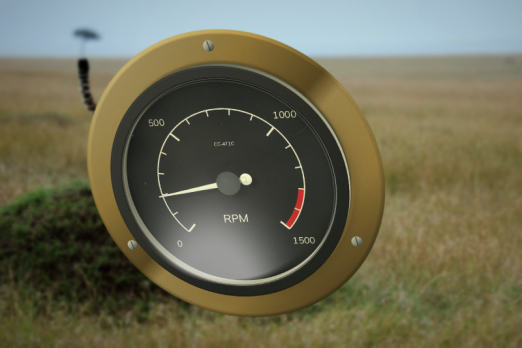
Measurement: 200 rpm
